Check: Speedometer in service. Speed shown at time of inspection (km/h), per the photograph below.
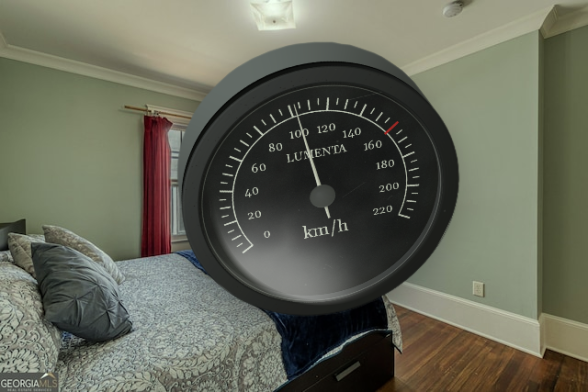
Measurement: 102.5 km/h
